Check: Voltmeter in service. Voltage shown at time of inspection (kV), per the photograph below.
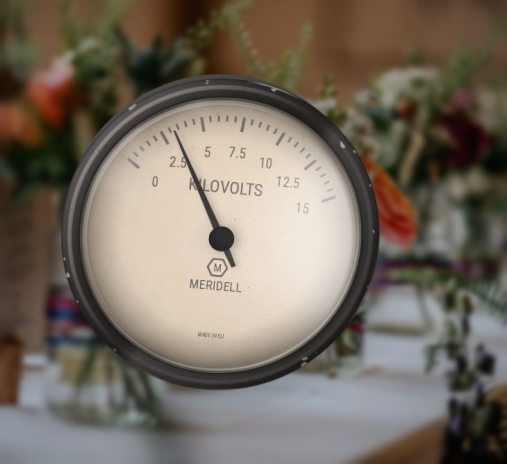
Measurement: 3.25 kV
